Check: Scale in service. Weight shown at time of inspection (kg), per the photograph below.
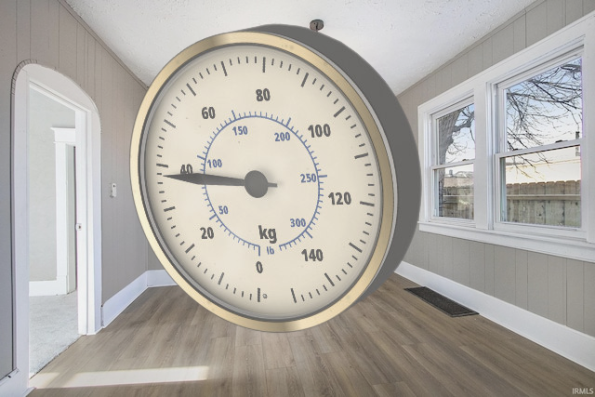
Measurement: 38 kg
